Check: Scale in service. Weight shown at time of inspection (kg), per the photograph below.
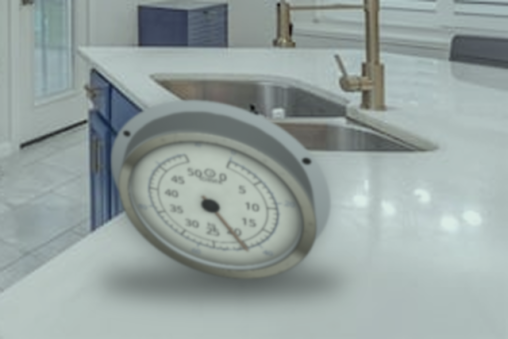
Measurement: 20 kg
